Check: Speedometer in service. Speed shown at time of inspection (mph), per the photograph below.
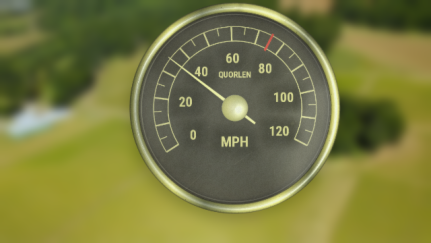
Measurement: 35 mph
